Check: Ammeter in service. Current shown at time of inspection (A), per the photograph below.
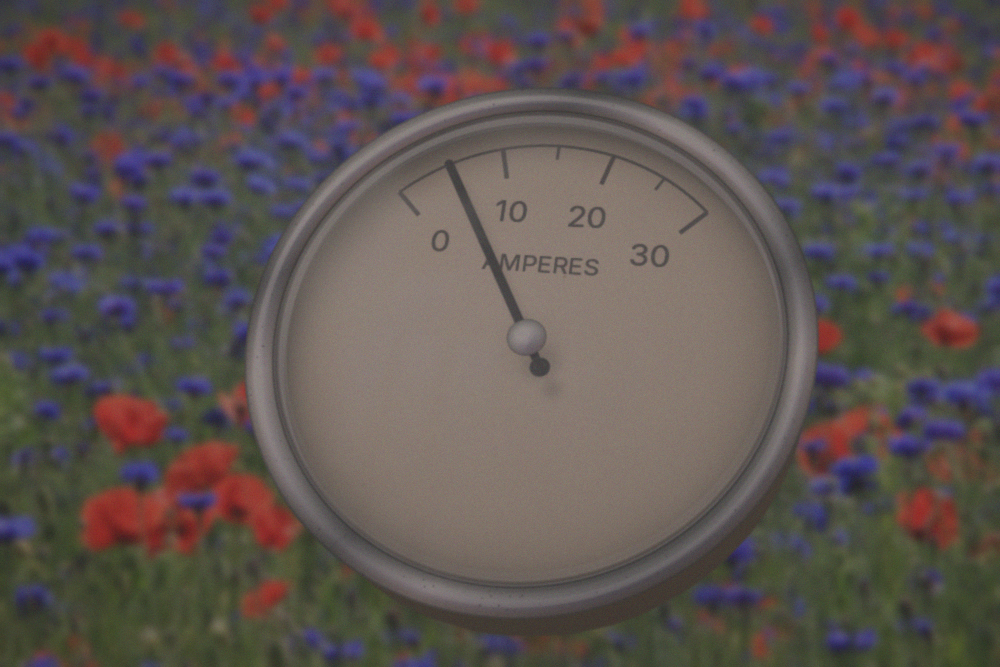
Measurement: 5 A
